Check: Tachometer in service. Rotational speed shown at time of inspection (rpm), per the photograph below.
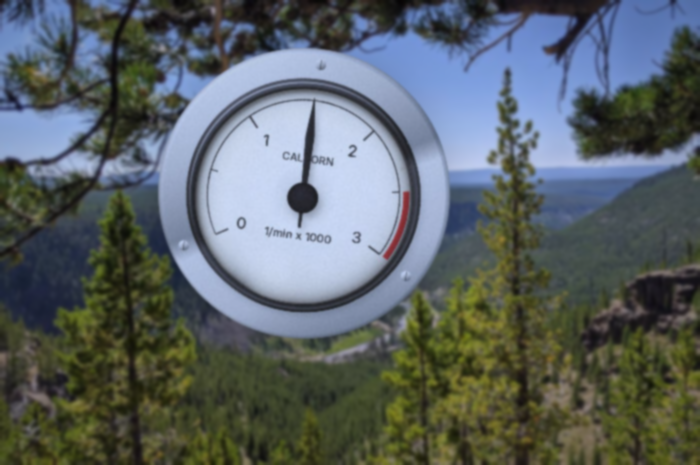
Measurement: 1500 rpm
